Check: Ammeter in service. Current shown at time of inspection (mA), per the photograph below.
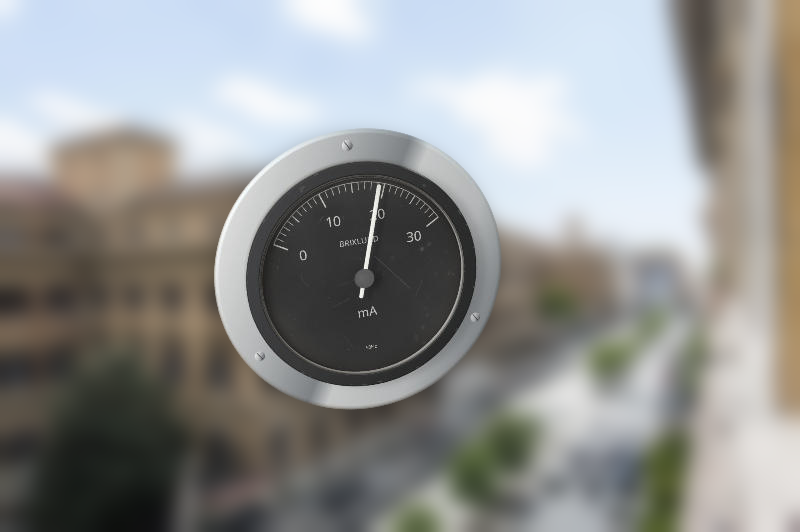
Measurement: 19 mA
